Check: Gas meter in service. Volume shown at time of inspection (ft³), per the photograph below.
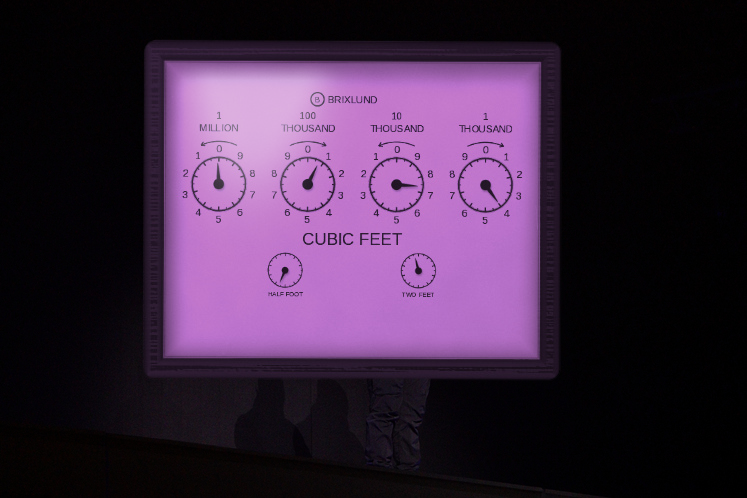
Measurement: 7400 ft³
